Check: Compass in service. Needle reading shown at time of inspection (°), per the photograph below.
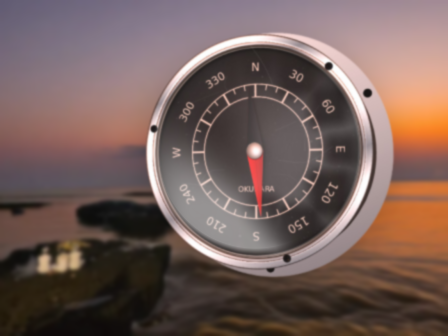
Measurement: 175 °
